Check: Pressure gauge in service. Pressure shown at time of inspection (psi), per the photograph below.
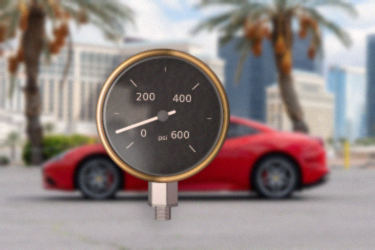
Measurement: 50 psi
